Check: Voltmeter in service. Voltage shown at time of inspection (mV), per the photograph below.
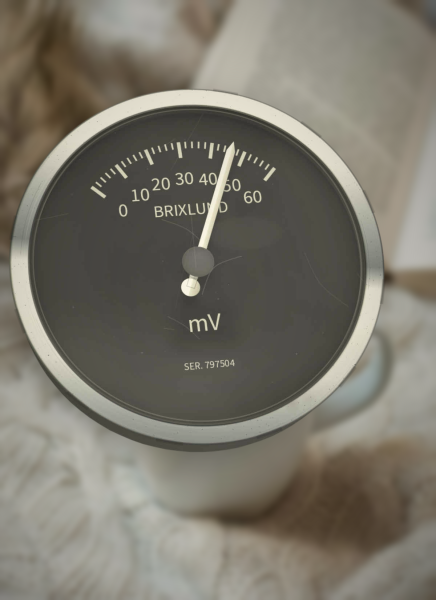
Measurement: 46 mV
